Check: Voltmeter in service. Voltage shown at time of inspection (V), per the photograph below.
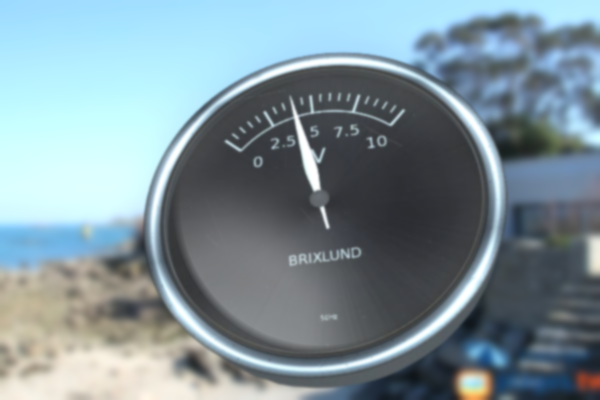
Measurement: 4 V
